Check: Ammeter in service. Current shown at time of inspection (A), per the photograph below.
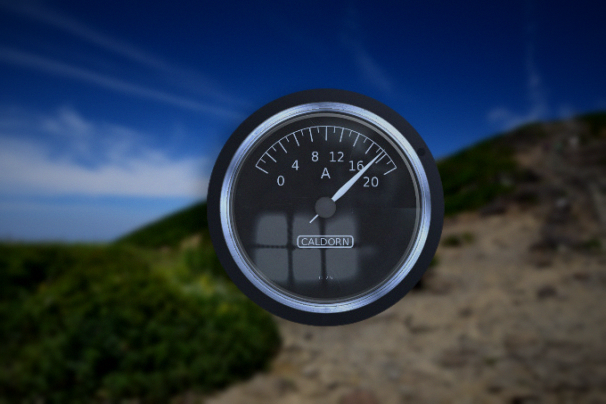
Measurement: 17.5 A
